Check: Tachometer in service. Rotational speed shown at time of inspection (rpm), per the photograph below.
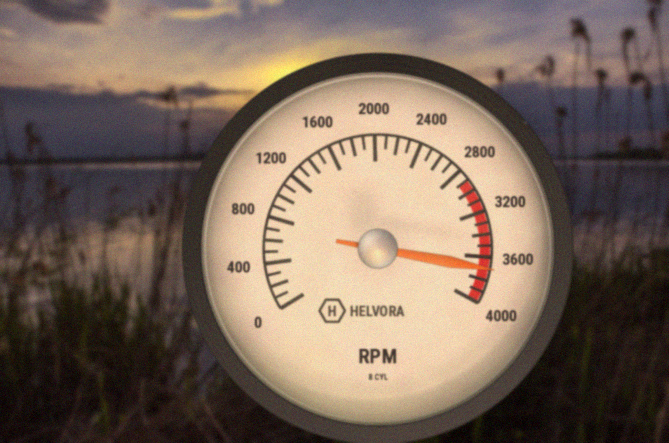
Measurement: 3700 rpm
